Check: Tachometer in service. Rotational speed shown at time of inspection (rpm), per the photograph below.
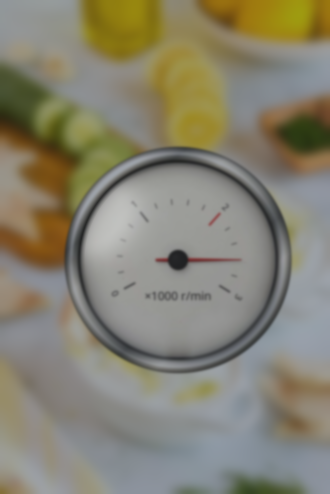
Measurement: 2600 rpm
